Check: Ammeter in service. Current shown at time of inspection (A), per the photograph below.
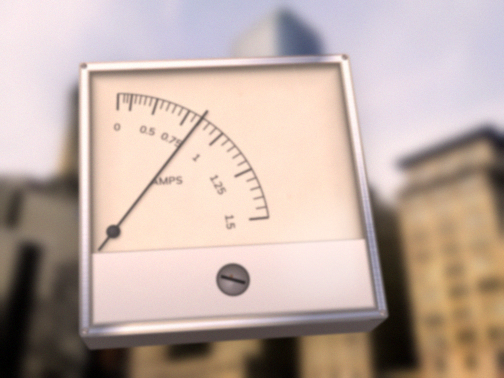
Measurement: 0.85 A
